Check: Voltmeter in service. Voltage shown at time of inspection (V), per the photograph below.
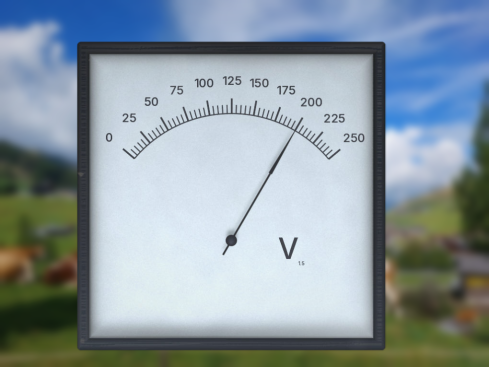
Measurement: 200 V
